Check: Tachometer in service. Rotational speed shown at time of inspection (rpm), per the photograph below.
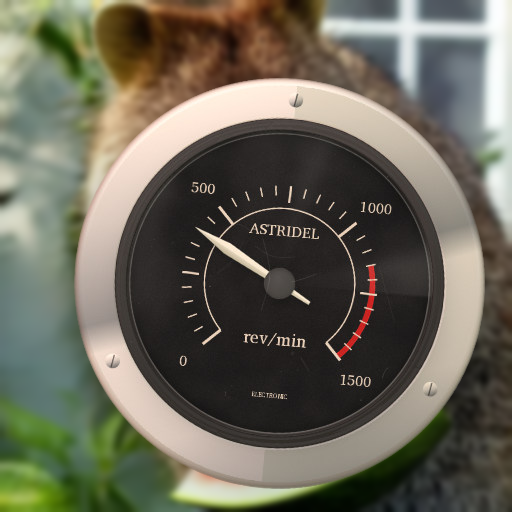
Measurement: 400 rpm
